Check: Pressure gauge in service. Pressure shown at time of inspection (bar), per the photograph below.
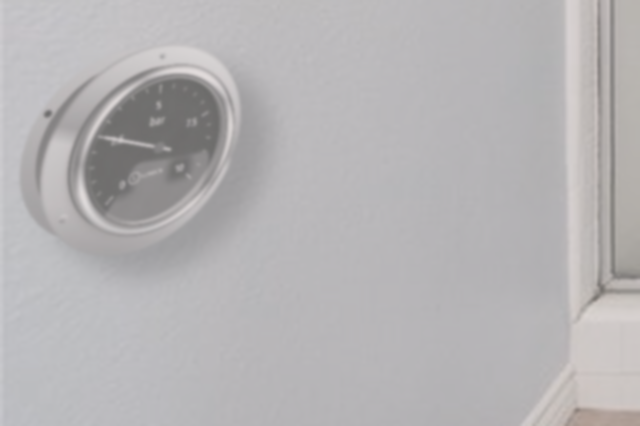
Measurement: 2.5 bar
